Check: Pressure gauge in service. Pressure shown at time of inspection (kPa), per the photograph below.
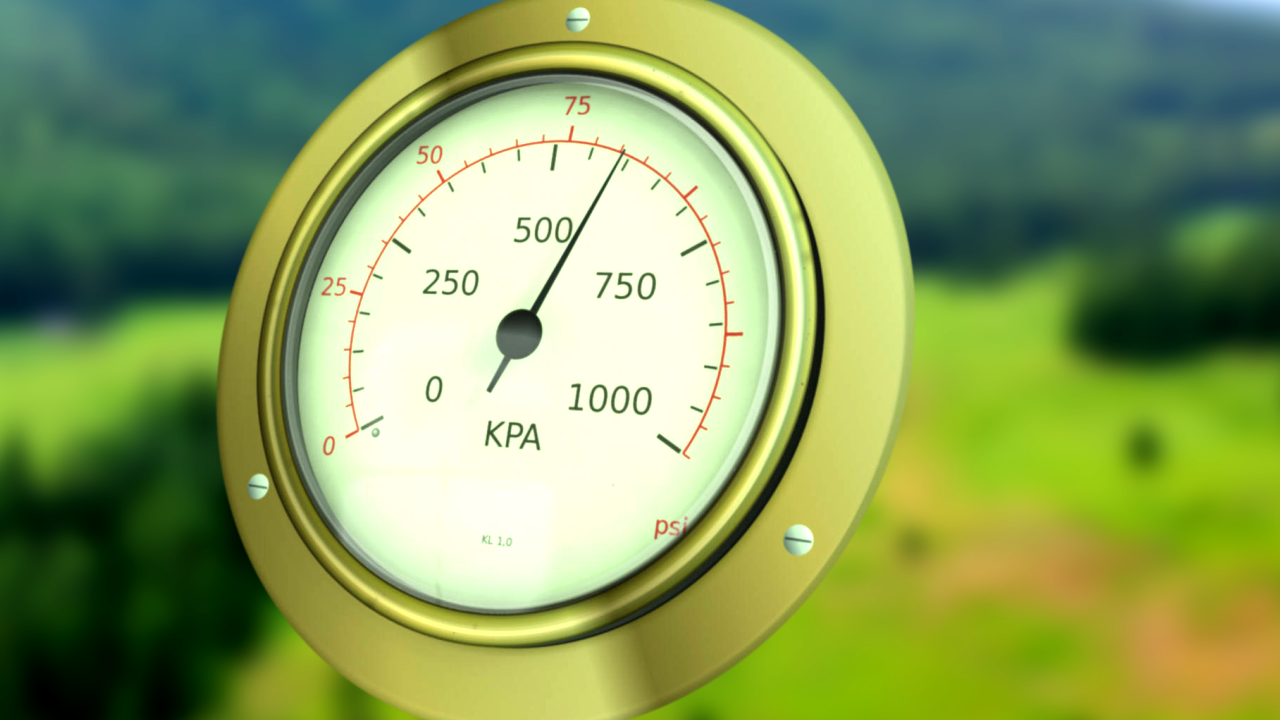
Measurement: 600 kPa
